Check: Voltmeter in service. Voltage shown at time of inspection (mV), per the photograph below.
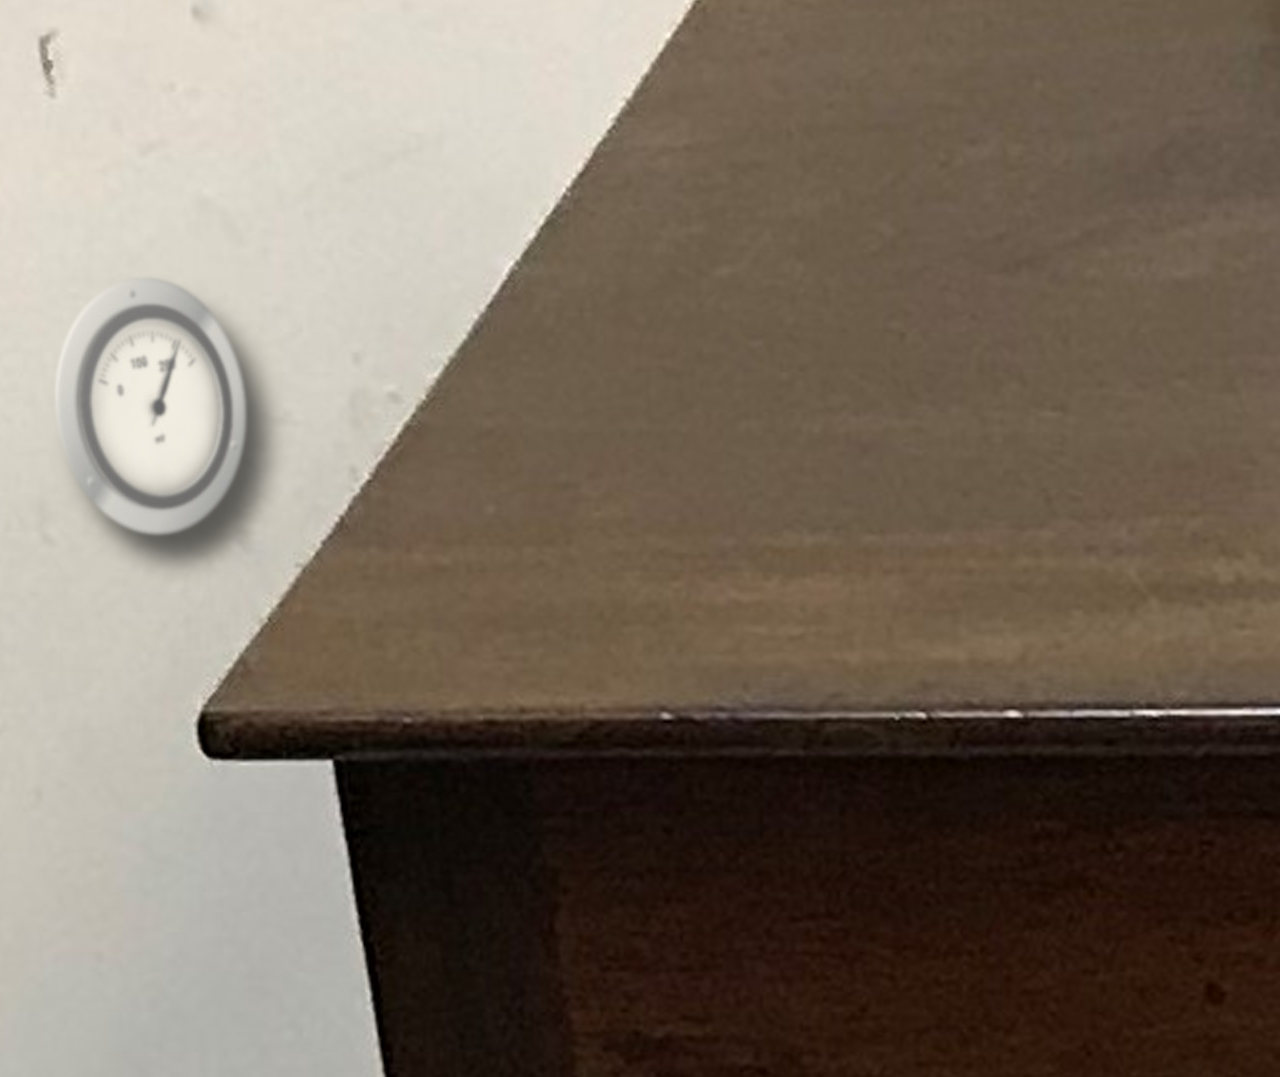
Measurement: 200 mV
